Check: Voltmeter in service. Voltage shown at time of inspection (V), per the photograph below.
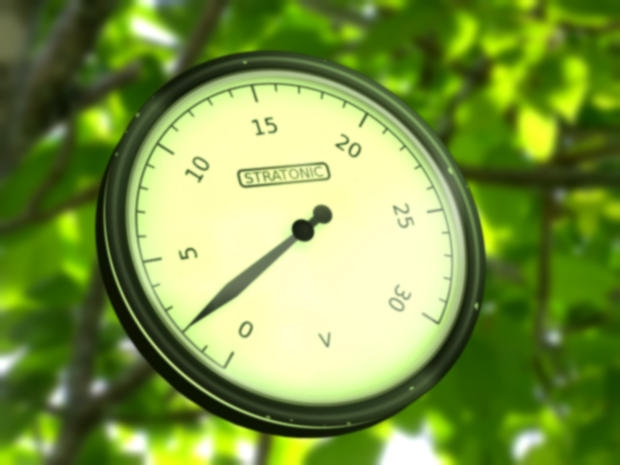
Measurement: 2 V
